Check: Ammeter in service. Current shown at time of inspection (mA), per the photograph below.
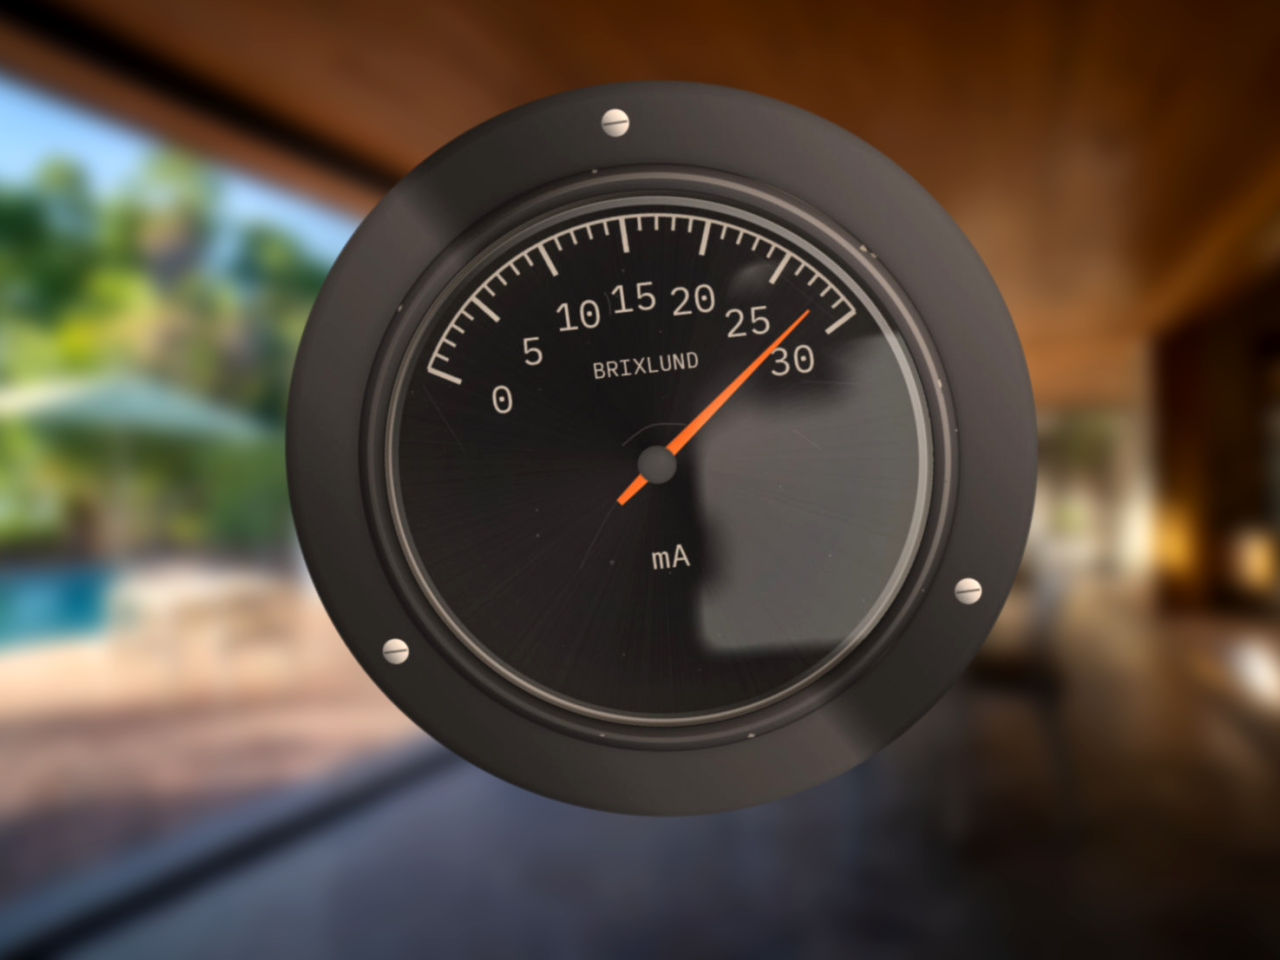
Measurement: 28 mA
